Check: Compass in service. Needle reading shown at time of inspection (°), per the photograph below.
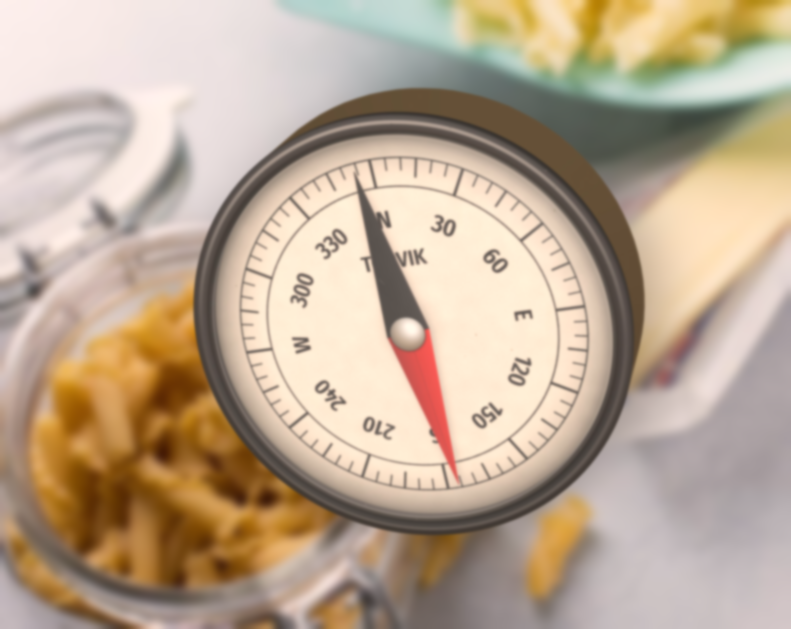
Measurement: 175 °
